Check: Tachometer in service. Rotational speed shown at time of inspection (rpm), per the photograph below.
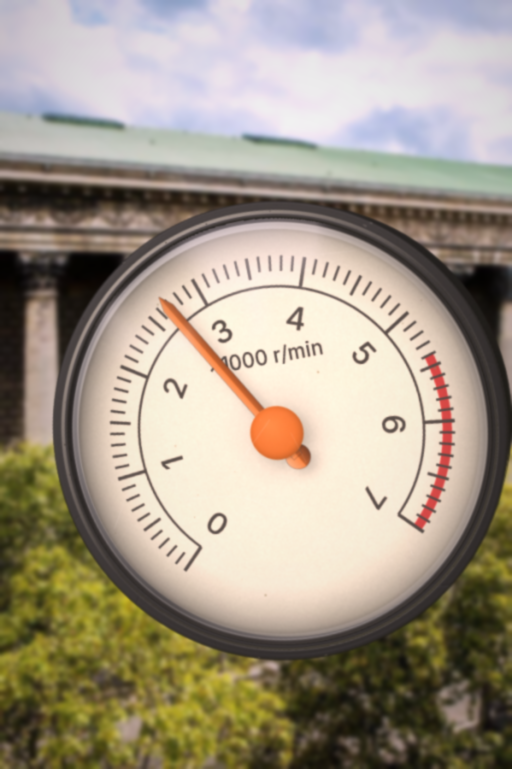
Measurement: 2700 rpm
